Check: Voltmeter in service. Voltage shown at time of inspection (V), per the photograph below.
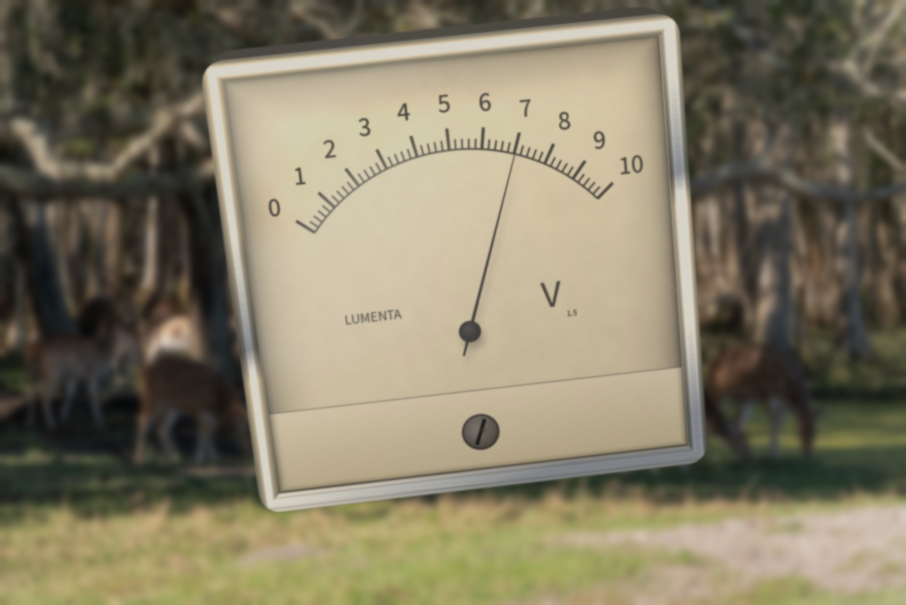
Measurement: 7 V
